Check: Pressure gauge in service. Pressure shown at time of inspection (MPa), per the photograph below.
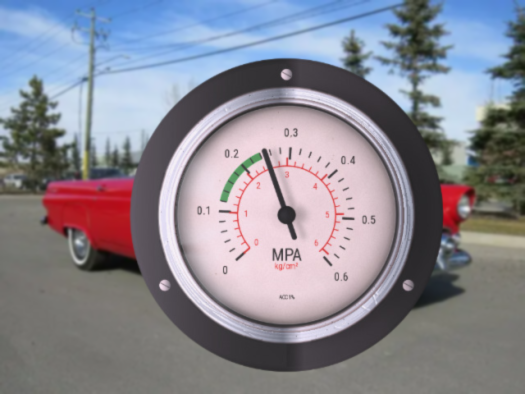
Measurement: 0.25 MPa
